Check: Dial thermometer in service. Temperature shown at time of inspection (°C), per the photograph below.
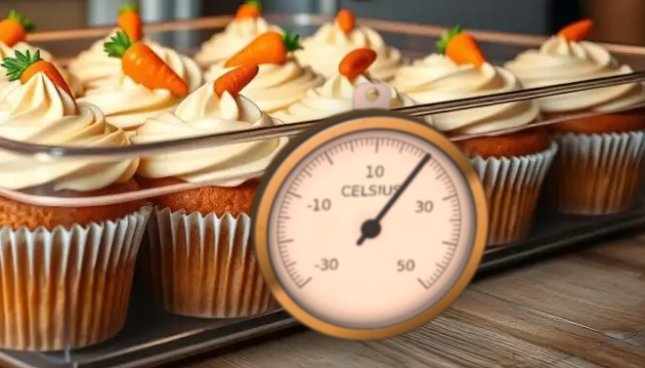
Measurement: 20 °C
